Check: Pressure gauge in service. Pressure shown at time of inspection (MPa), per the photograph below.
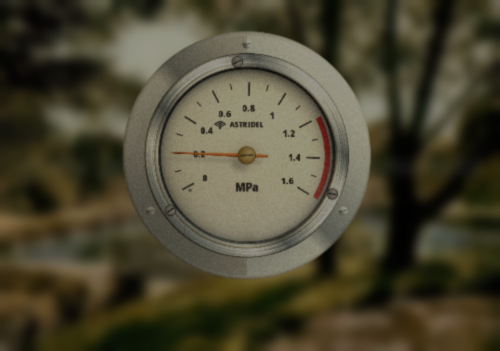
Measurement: 0.2 MPa
